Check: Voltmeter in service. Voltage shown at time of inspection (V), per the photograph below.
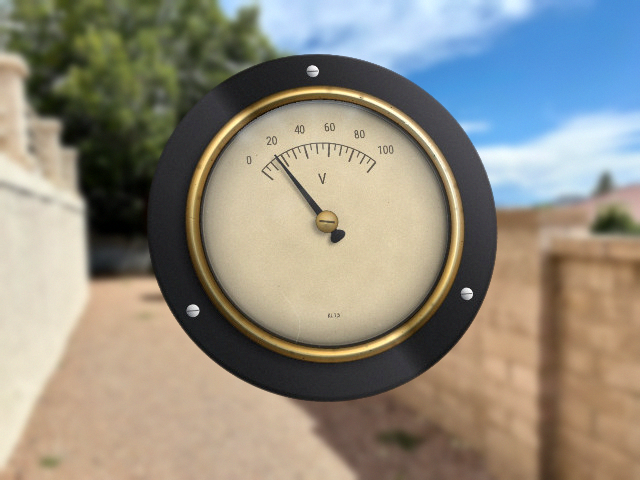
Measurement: 15 V
